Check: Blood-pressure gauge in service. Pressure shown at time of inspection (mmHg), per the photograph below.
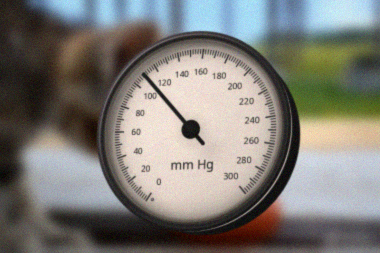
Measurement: 110 mmHg
